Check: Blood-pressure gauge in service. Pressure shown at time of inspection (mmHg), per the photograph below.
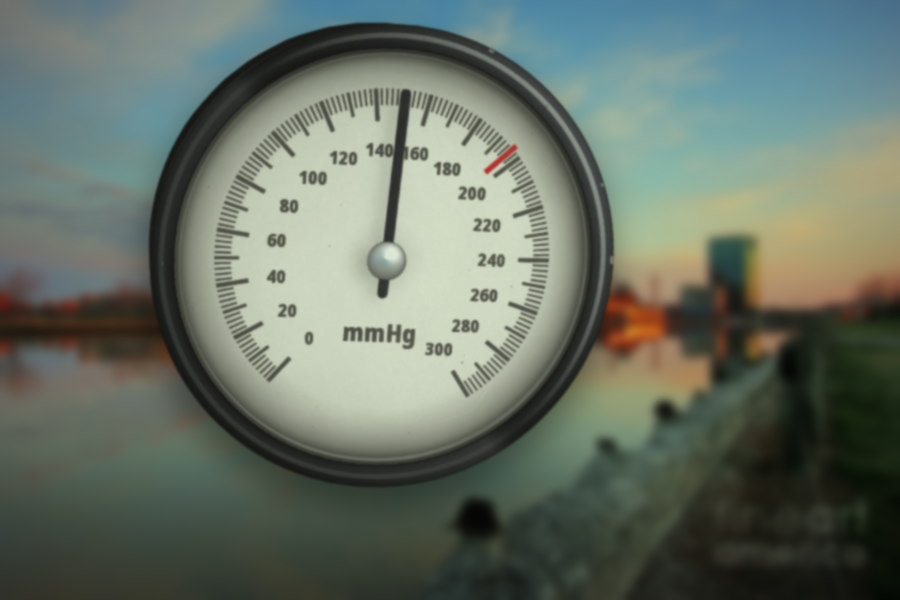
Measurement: 150 mmHg
